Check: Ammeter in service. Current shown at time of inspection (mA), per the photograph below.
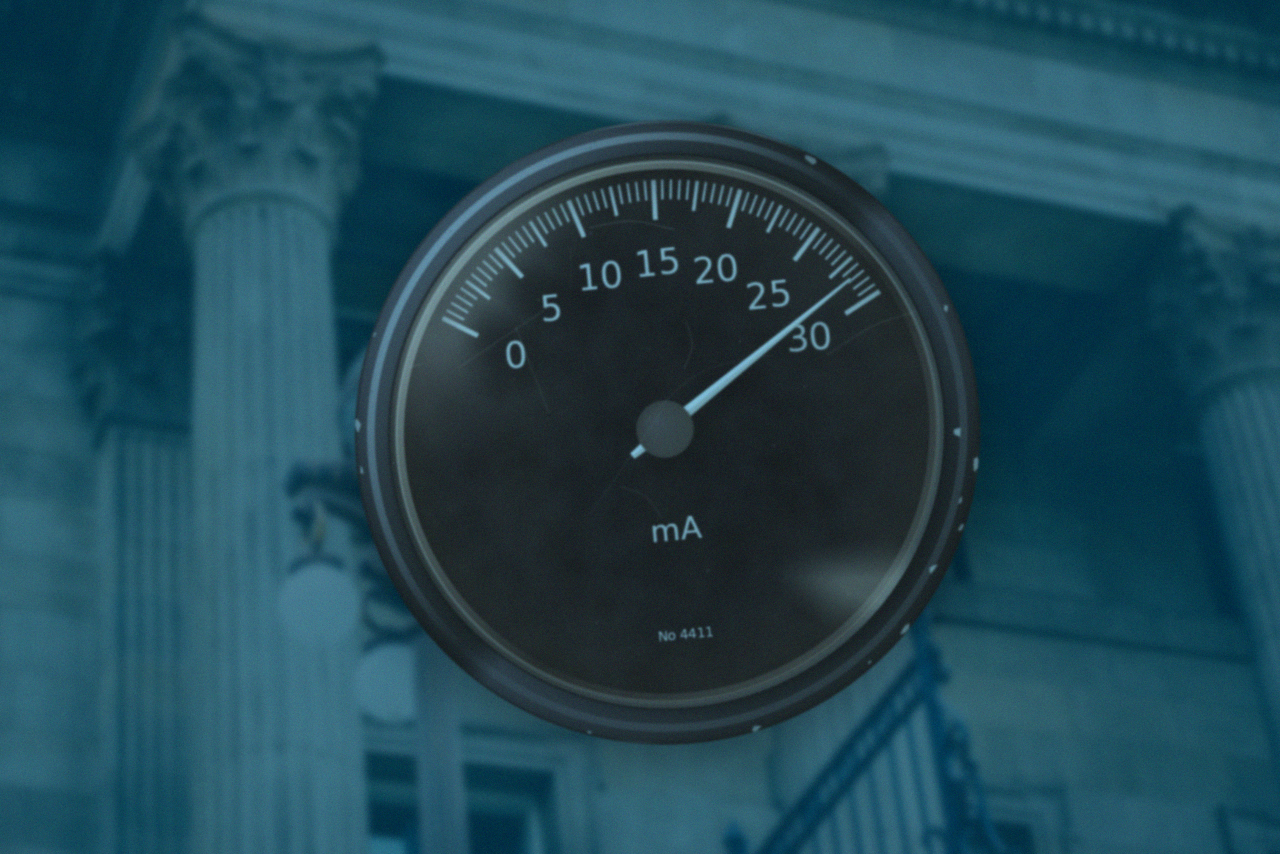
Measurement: 28.5 mA
